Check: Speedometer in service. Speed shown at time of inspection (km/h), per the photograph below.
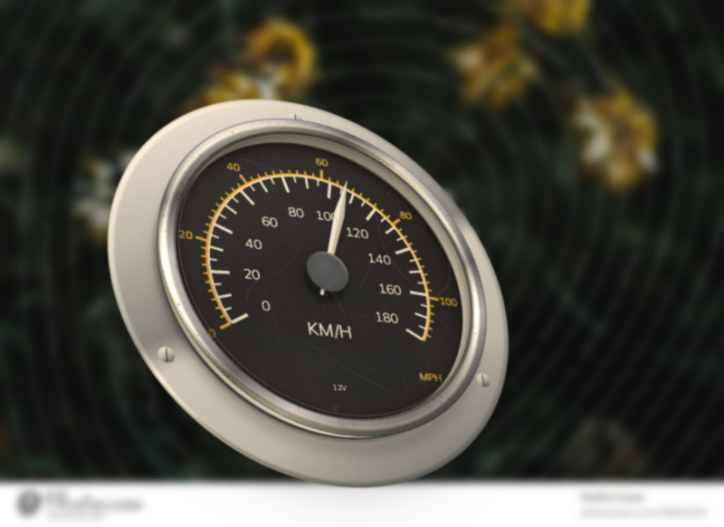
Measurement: 105 km/h
